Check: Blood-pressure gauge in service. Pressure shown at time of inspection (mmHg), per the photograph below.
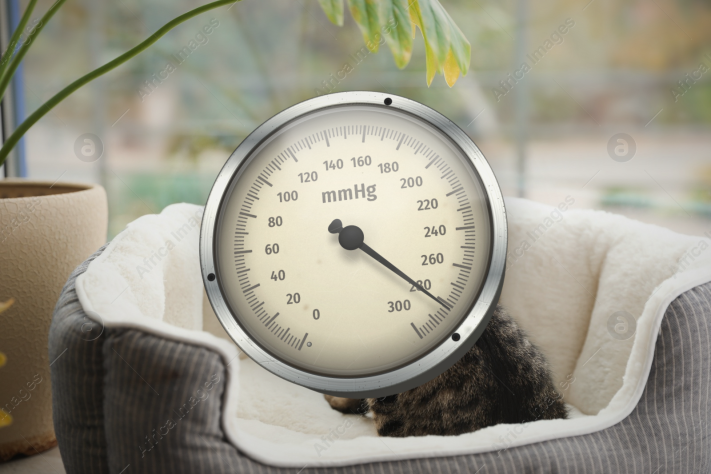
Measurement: 282 mmHg
